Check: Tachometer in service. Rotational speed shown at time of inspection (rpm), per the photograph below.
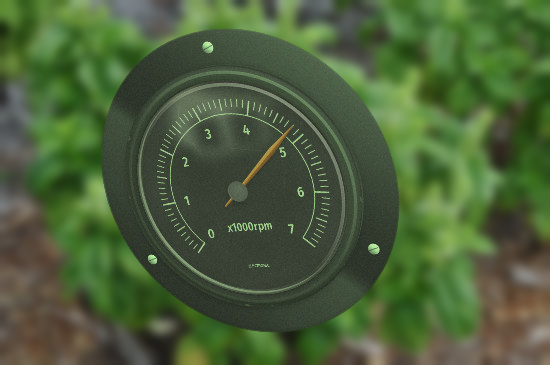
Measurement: 4800 rpm
